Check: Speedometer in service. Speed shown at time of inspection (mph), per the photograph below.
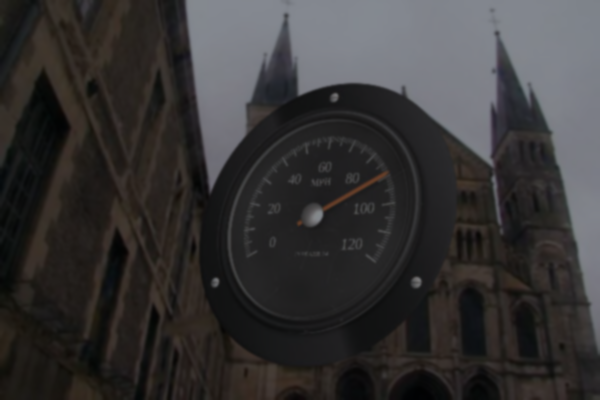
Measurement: 90 mph
